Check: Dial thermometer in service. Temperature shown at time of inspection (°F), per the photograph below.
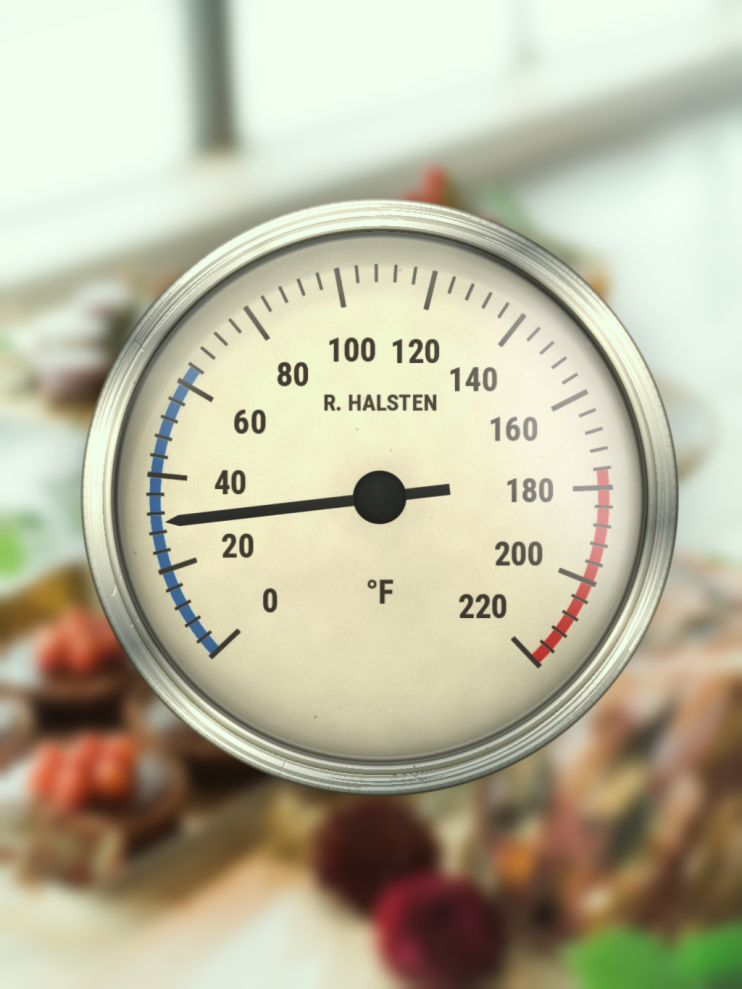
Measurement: 30 °F
